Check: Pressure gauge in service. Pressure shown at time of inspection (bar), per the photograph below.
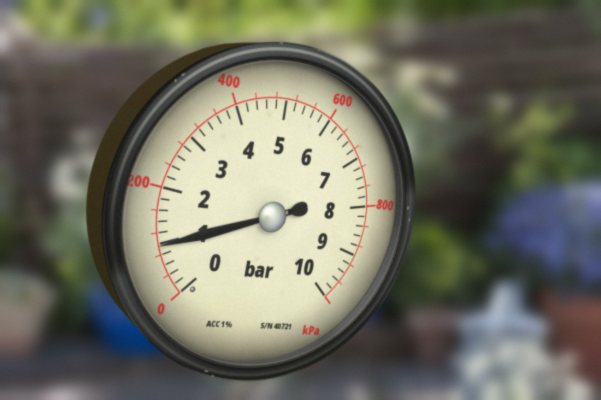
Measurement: 1 bar
